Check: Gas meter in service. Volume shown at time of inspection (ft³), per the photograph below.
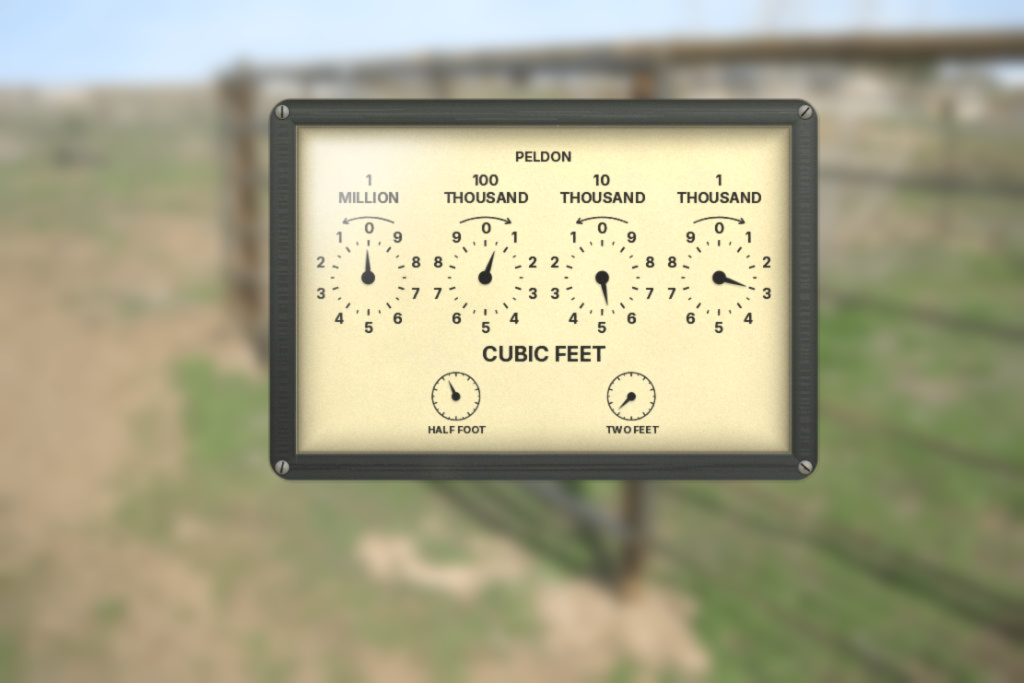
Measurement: 5300 ft³
